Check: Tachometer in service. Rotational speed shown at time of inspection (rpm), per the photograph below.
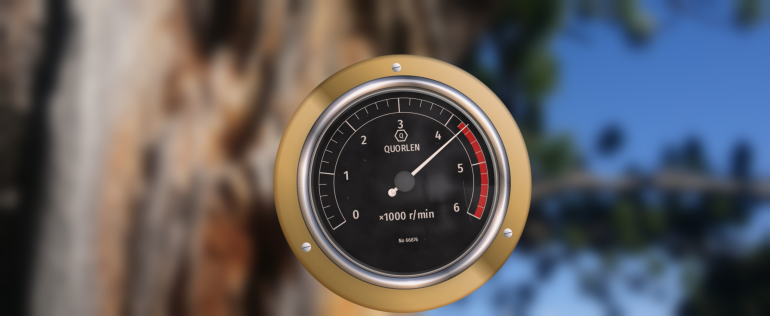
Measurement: 4300 rpm
